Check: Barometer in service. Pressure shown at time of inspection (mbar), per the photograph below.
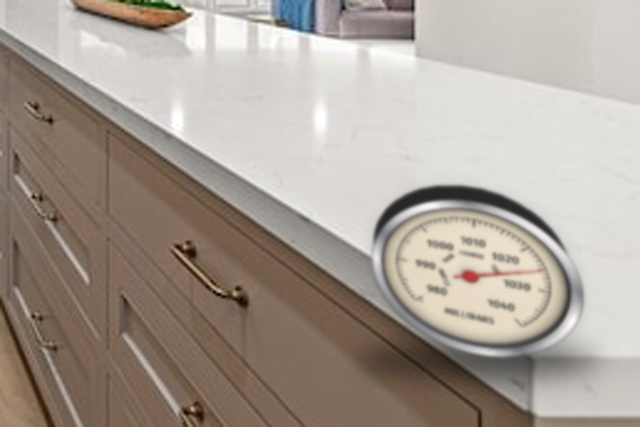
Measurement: 1025 mbar
